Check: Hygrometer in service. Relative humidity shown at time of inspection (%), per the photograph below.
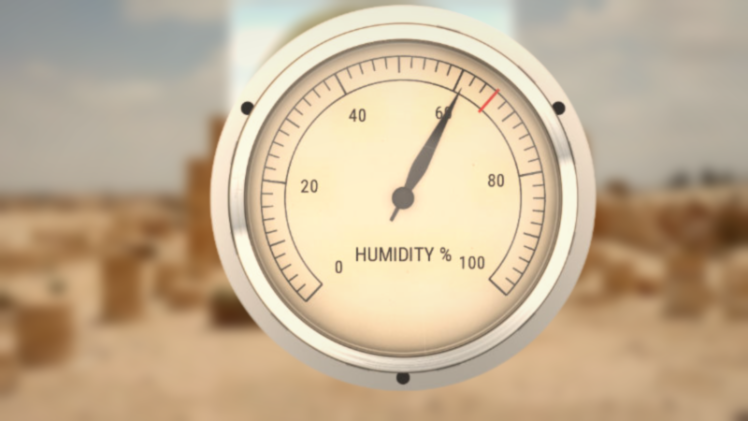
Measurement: 61 %
